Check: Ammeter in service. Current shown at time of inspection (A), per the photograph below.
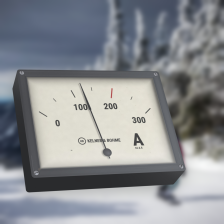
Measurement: 125 A
